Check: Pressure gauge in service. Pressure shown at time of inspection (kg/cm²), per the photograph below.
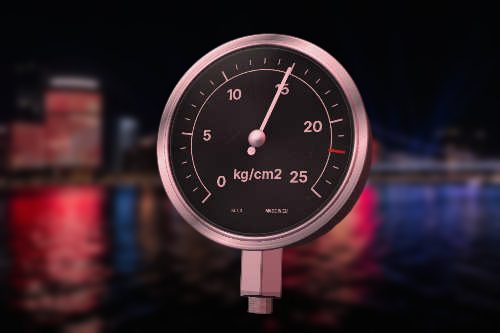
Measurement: 15 kg/cm²
